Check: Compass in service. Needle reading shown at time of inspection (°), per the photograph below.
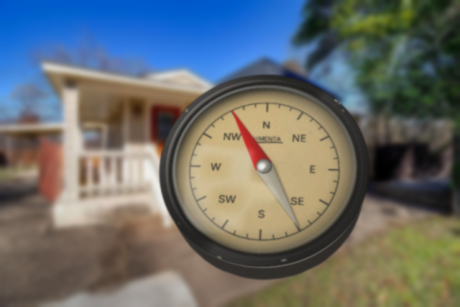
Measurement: 330 °
